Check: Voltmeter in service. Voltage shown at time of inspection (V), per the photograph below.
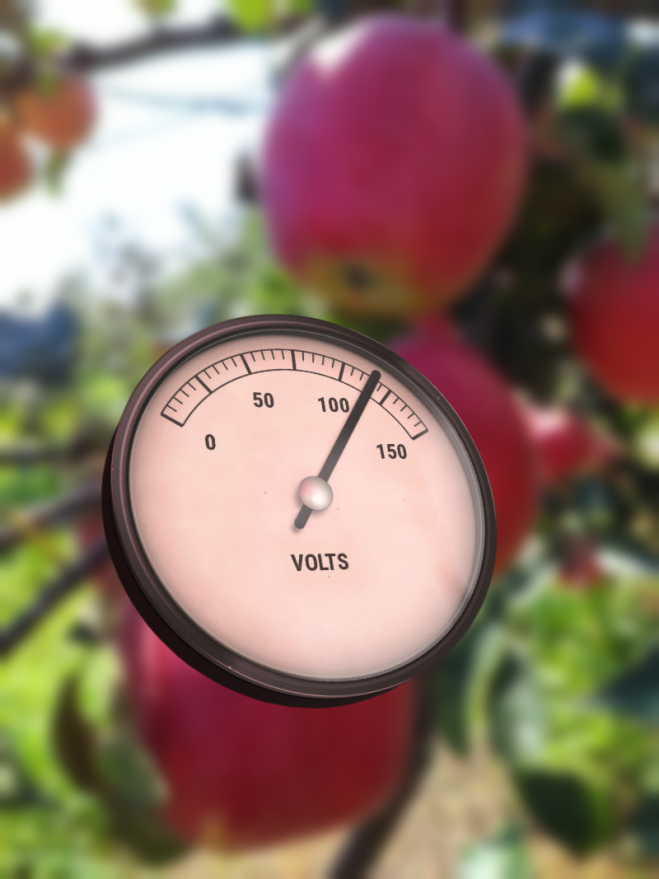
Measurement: 115 V
